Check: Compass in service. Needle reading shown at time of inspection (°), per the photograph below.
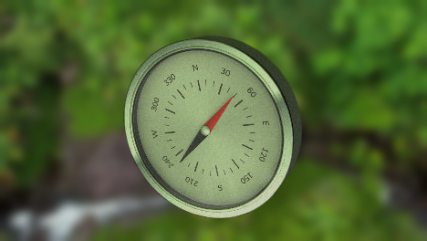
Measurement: 50 °
